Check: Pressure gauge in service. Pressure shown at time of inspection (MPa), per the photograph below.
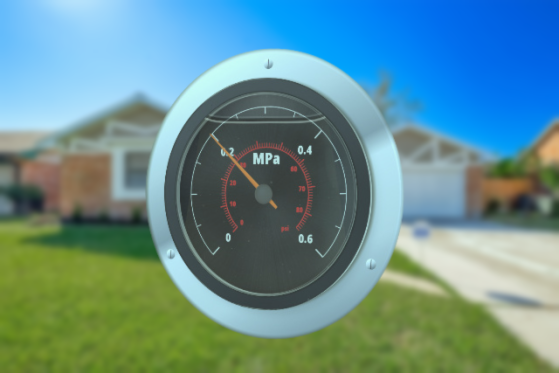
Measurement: 0.2 MPa
